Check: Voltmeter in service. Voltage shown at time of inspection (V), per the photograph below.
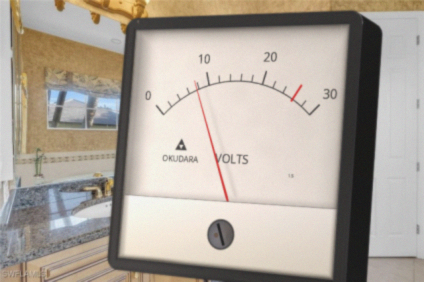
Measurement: 8 V
